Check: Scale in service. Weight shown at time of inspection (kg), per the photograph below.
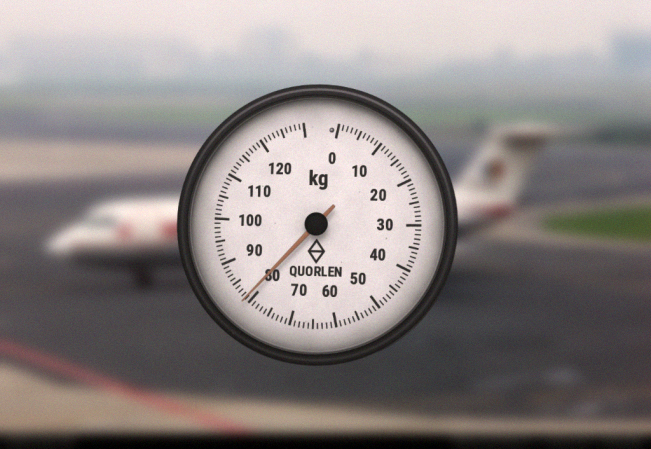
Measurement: 81 kg
